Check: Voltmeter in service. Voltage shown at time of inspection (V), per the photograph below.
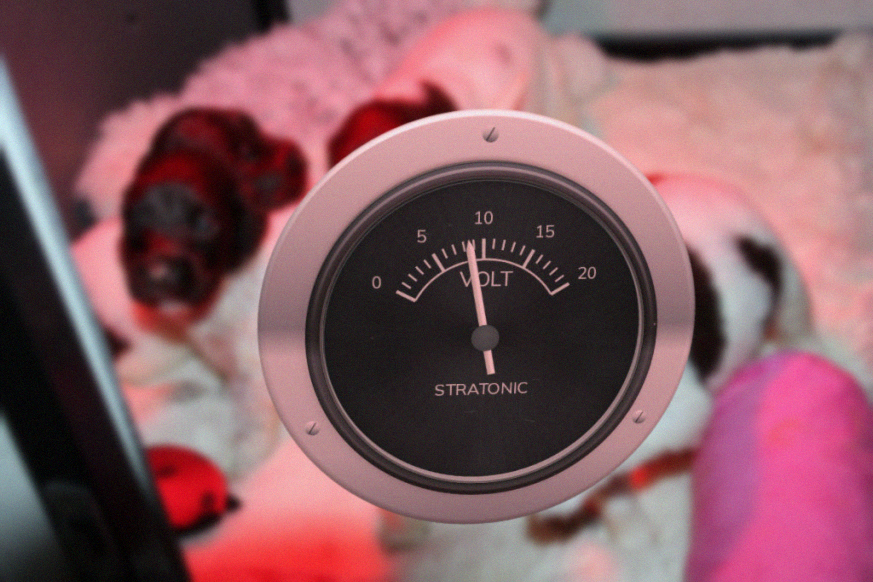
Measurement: 8.5 V
